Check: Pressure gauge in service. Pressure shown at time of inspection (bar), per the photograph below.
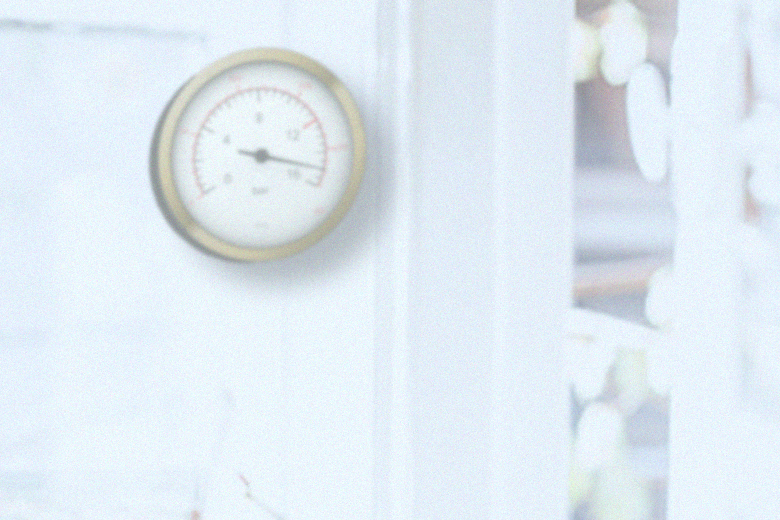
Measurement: 15 bar
